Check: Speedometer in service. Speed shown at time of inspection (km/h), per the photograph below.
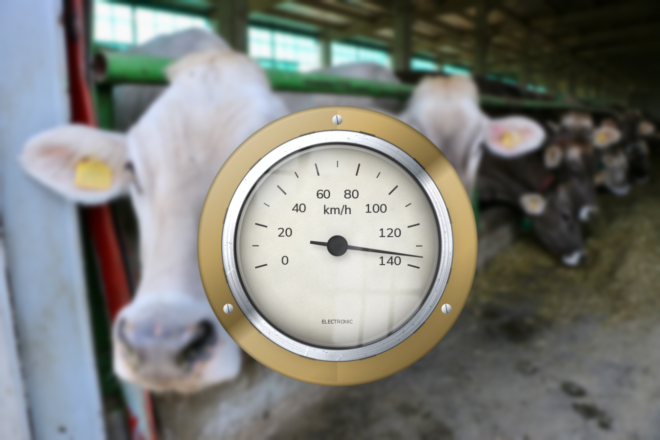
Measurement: 135 km/h
